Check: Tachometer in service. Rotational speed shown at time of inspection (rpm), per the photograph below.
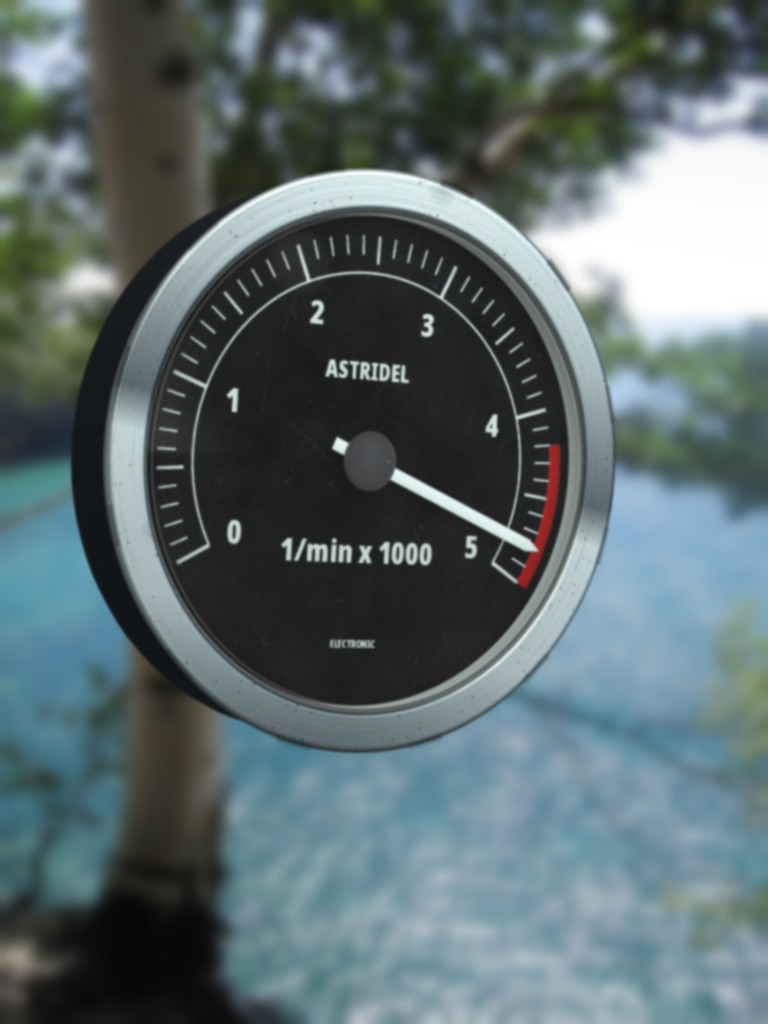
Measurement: 4800 rpm
